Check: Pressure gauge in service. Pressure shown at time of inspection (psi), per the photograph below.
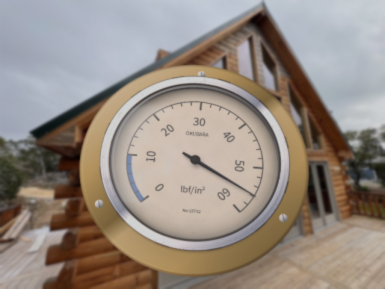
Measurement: 56 psi
